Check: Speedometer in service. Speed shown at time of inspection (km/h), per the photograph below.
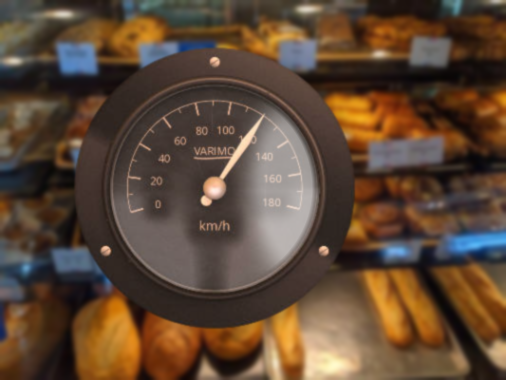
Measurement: 120 km/h
